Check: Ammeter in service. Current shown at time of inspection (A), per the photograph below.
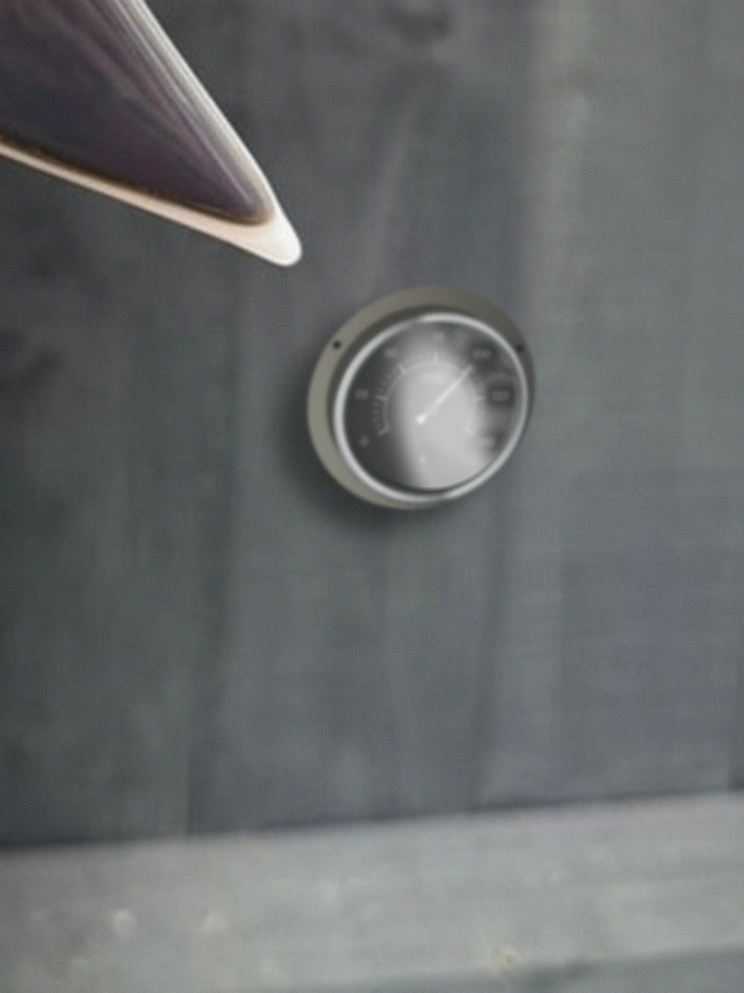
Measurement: 100 A
